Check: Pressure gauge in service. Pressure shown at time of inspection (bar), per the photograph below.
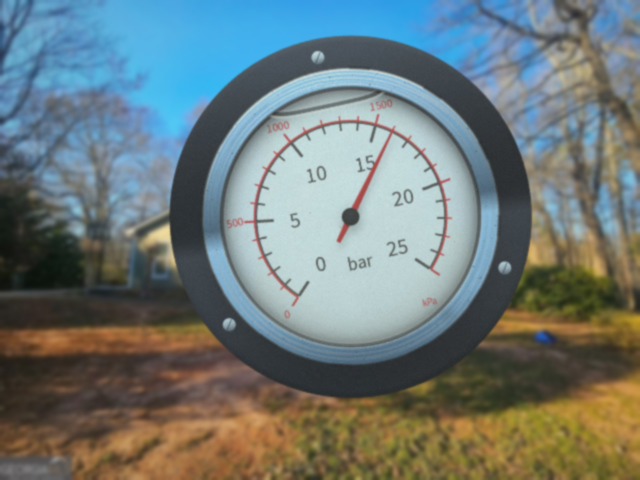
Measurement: 16 bar
